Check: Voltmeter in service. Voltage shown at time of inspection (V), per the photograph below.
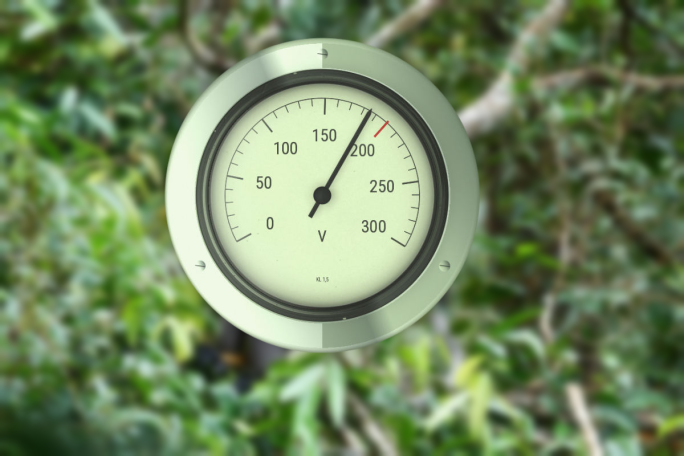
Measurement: 185 V
